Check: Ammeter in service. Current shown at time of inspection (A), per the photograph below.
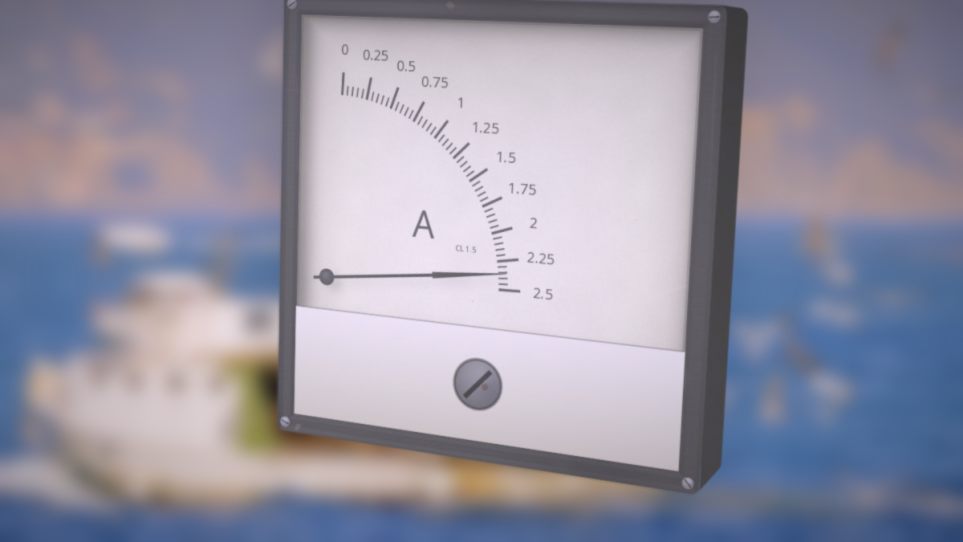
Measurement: 2.35 A
